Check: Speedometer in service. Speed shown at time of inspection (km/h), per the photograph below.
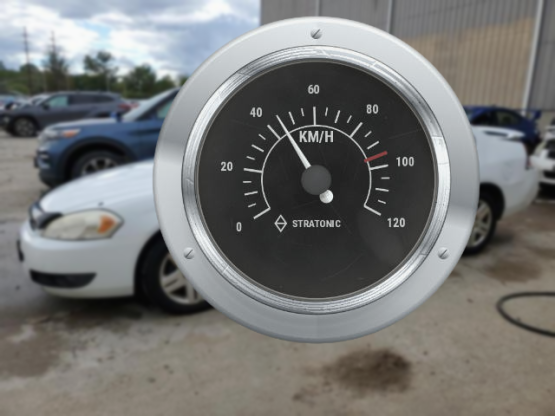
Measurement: 45 km/h
